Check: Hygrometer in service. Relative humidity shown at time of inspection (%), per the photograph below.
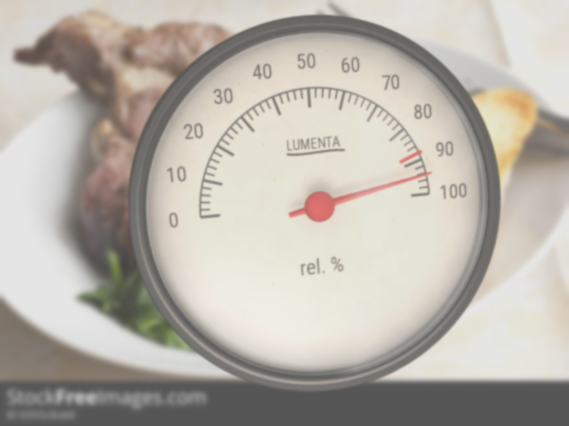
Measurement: 94 %
